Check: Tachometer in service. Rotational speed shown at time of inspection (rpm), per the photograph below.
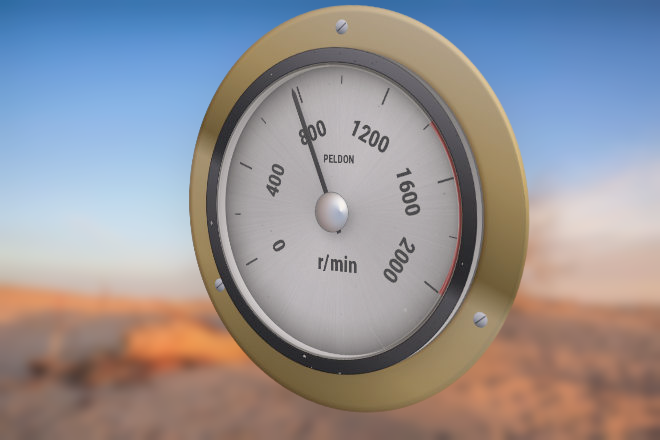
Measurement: 800 rpm
